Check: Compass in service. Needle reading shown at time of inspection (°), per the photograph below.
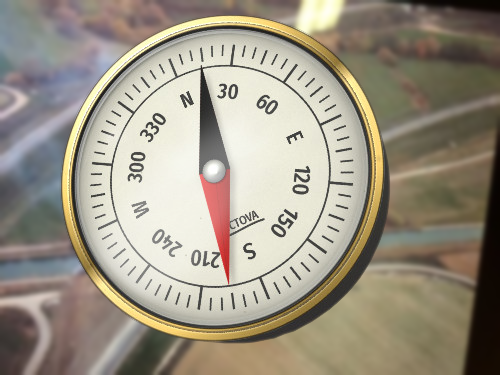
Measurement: 195 °
